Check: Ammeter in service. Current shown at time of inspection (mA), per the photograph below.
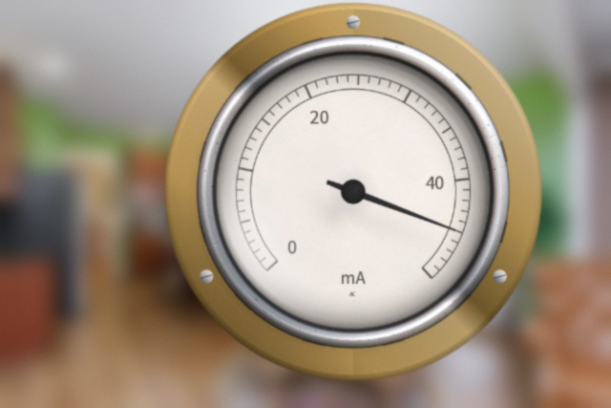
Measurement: 45 mA
